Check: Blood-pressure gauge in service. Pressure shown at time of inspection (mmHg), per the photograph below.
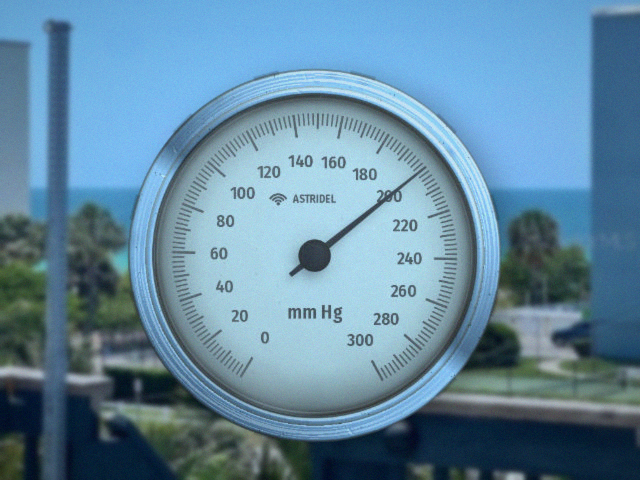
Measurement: 200 mmHg
